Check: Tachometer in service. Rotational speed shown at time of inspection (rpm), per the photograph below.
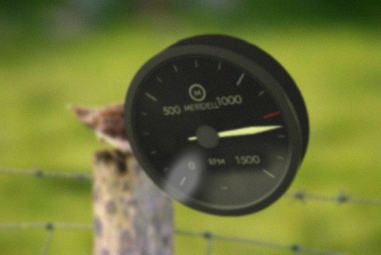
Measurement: 1250 rpm
